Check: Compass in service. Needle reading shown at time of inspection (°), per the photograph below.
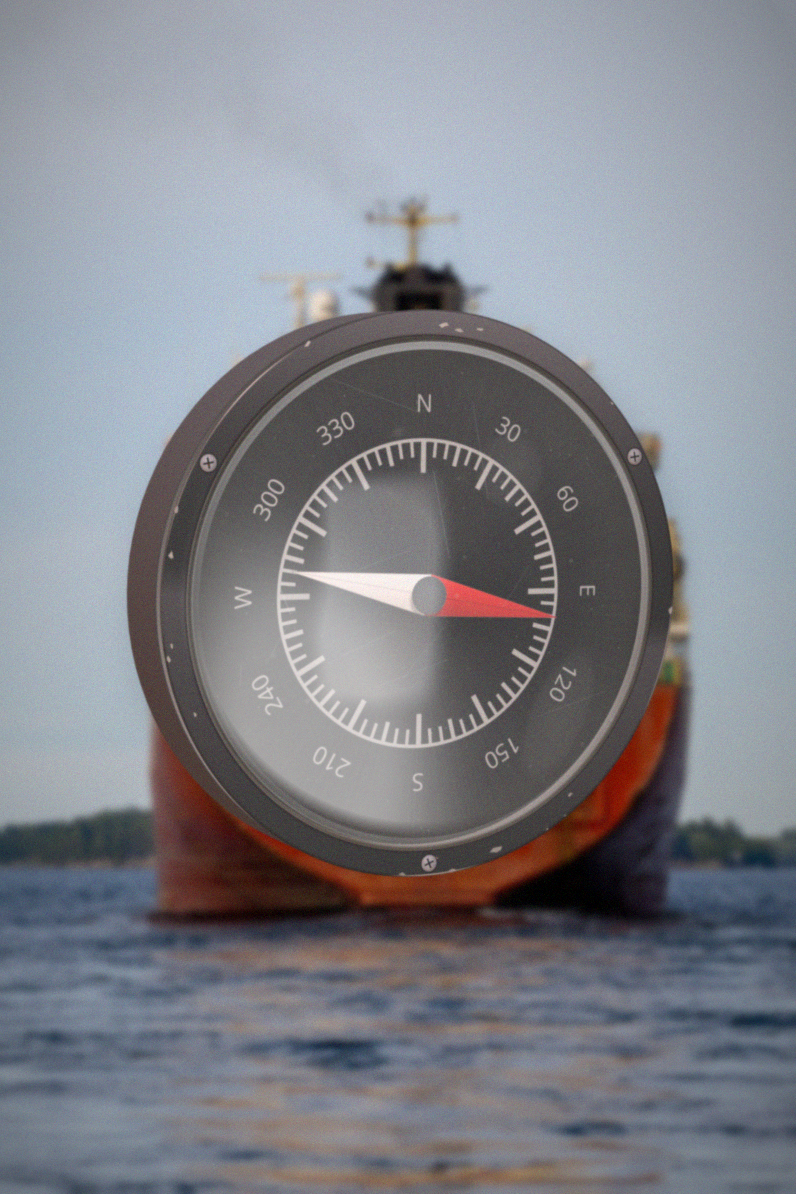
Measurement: 100 °
